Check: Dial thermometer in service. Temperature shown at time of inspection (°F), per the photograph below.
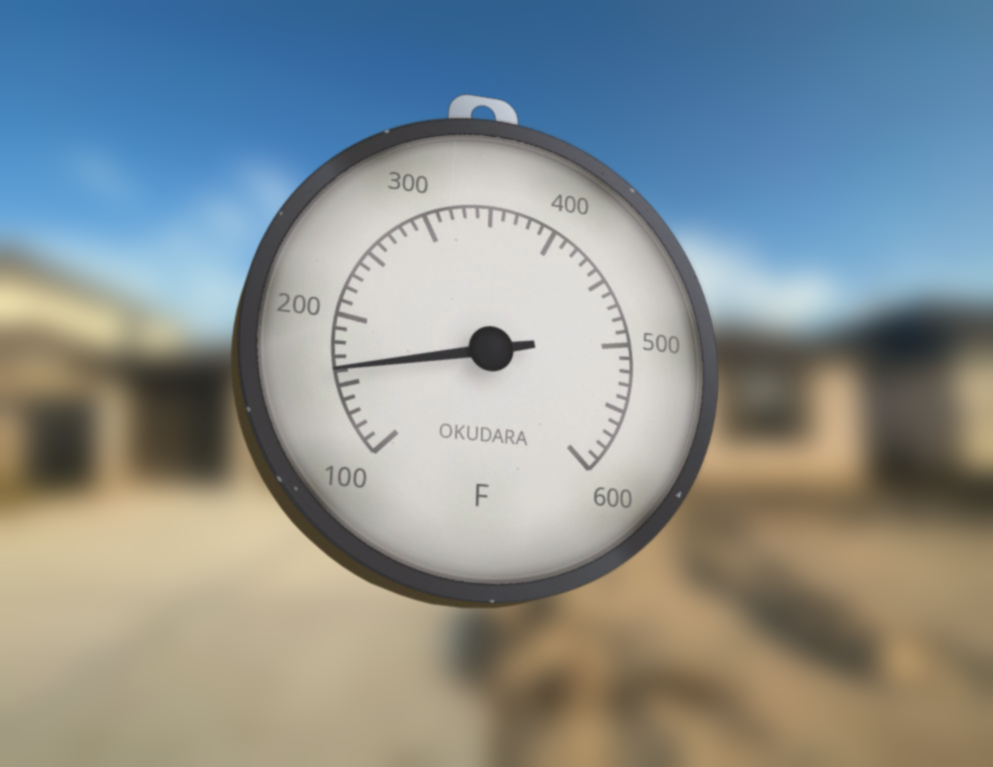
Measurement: 160 °F
